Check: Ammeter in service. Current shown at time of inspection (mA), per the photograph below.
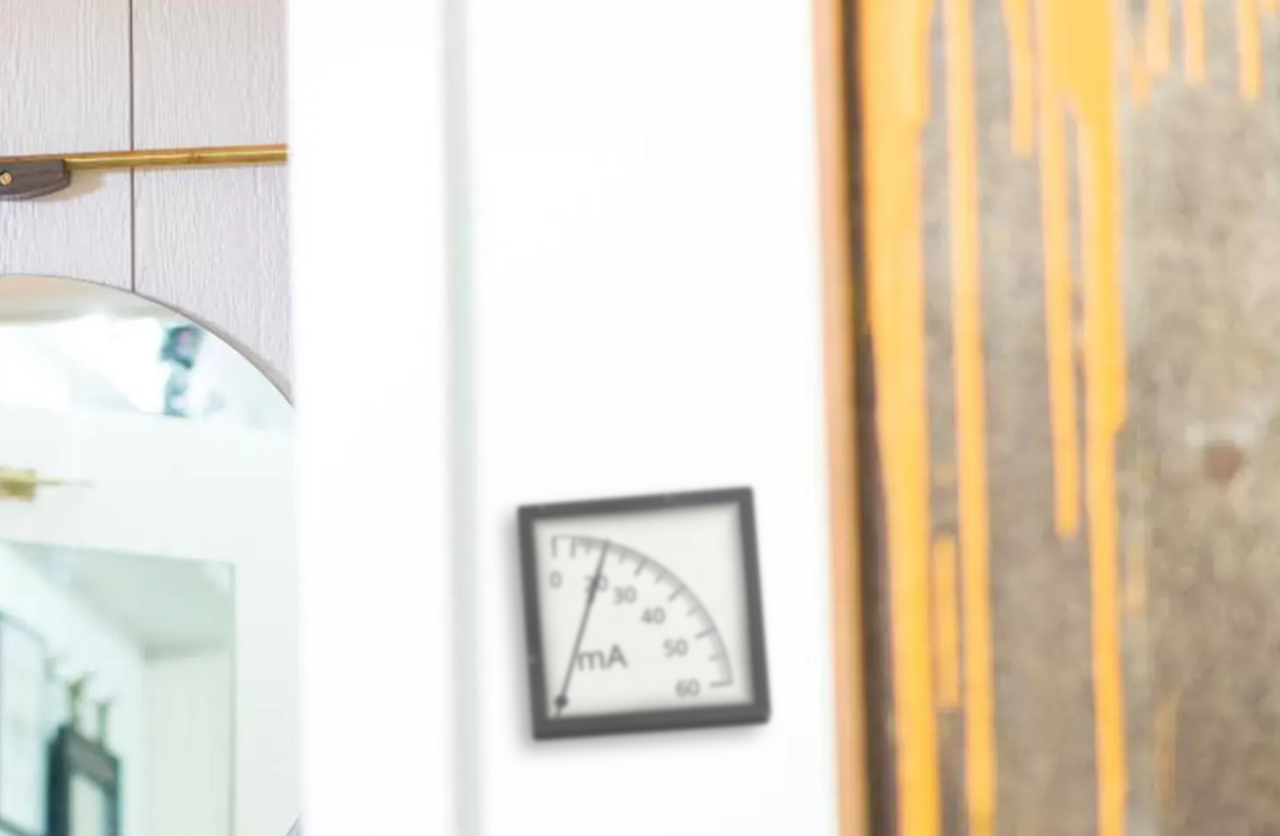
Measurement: 20 mA
